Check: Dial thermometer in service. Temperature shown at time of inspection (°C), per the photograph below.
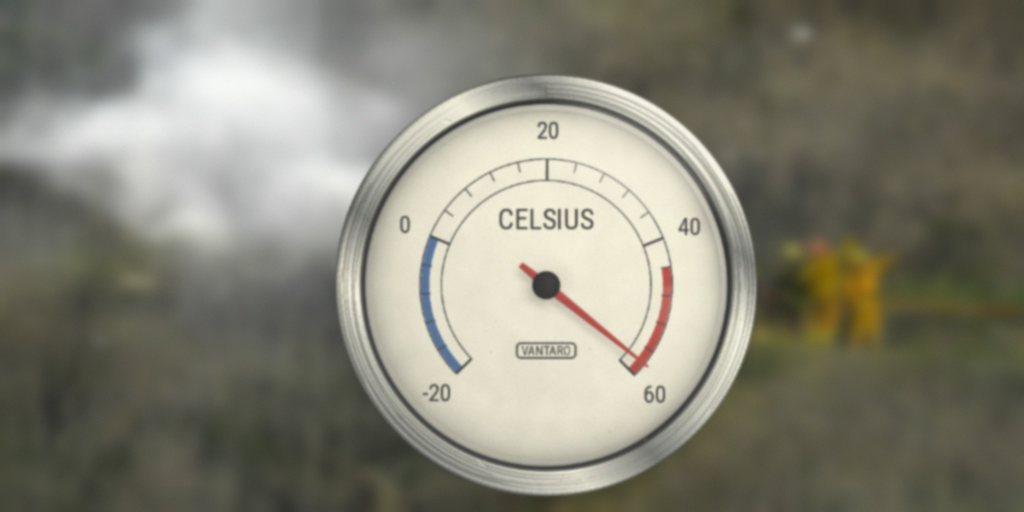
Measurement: 58 °C
